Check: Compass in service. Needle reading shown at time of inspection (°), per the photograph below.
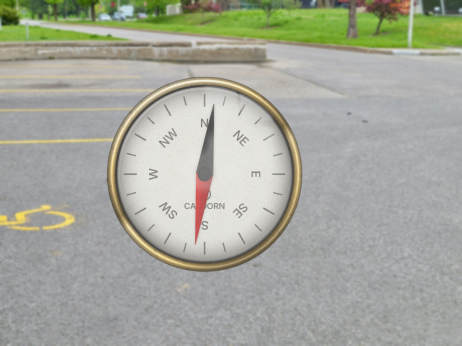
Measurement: 187.5 °
